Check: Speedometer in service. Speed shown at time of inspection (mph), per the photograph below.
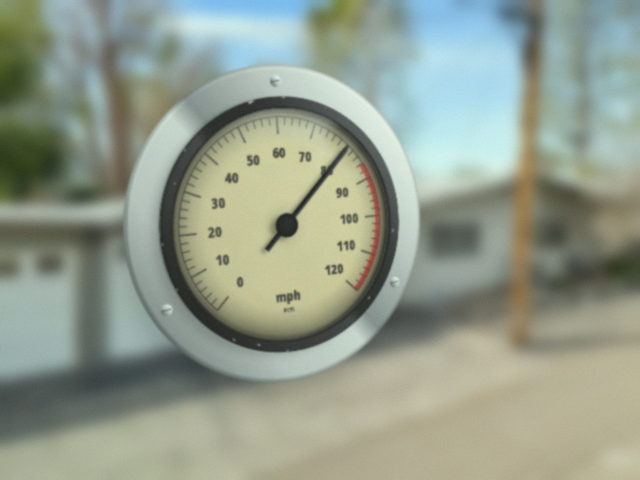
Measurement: 80 mph
